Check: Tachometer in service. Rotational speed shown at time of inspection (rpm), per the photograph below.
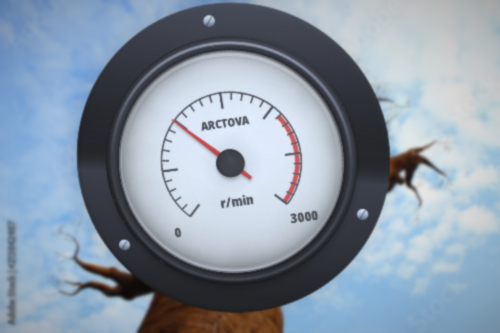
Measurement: 1000 rpm
